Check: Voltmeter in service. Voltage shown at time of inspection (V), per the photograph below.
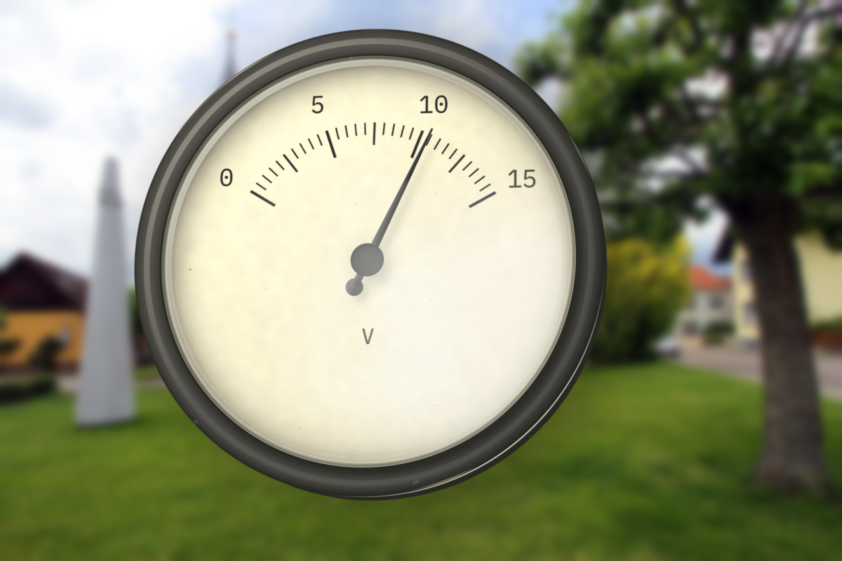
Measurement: 10.5 V
